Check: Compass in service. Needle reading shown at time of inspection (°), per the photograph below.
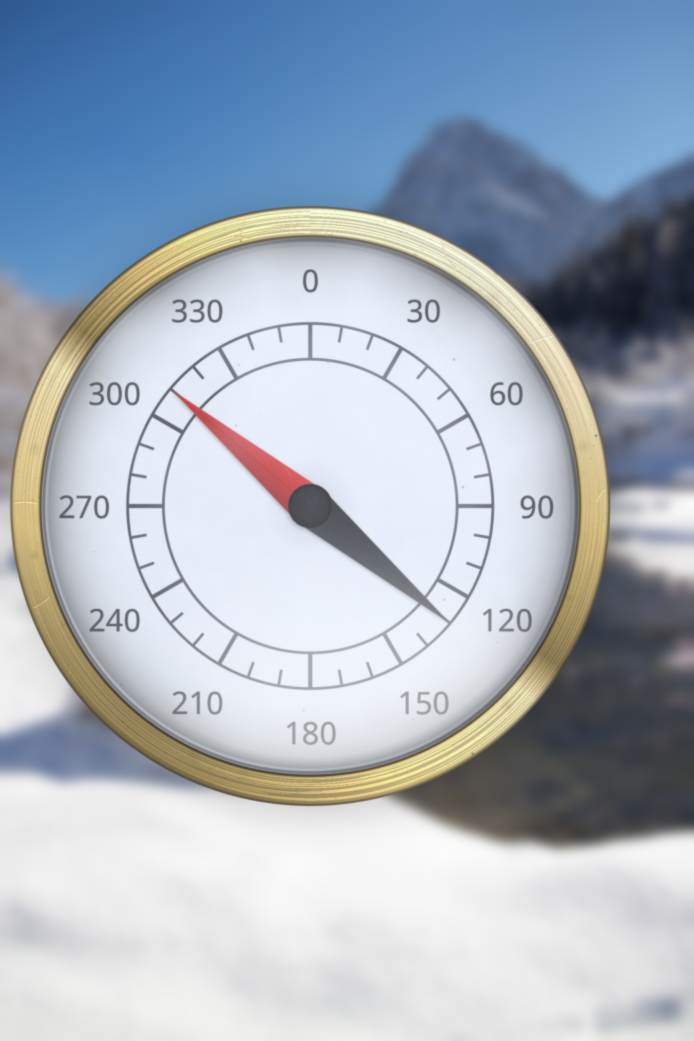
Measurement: 310 °
